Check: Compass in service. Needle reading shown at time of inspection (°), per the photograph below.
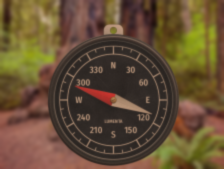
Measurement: 290 °
